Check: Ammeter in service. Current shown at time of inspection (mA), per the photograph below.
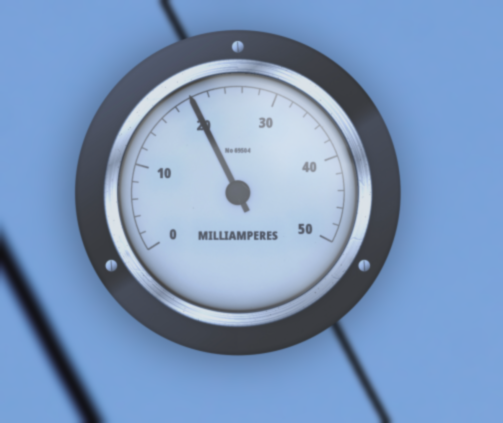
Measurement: 20 mA
